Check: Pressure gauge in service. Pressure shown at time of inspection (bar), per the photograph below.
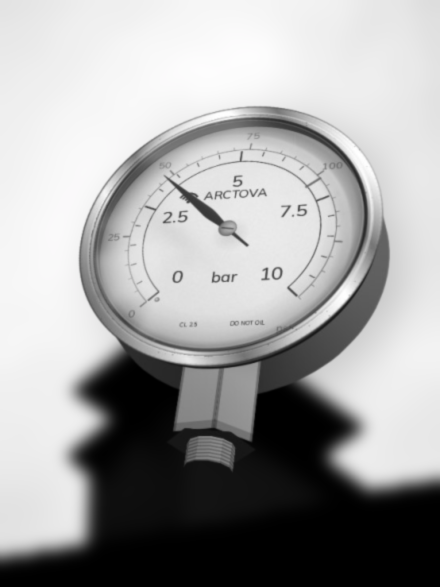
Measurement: 3.25 bar
